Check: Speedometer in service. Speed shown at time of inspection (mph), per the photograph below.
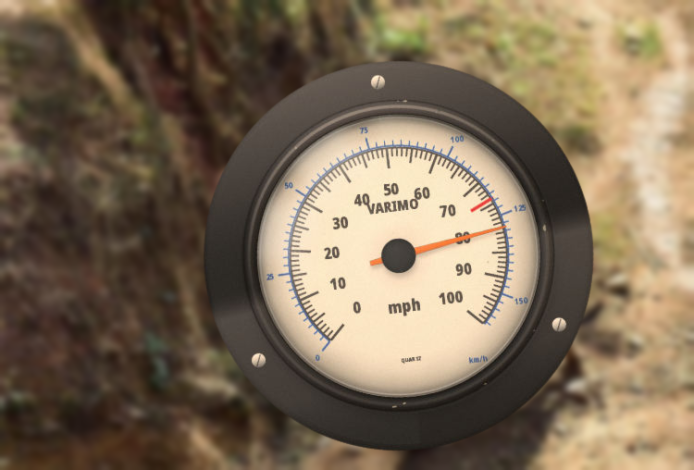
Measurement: 80 mph
